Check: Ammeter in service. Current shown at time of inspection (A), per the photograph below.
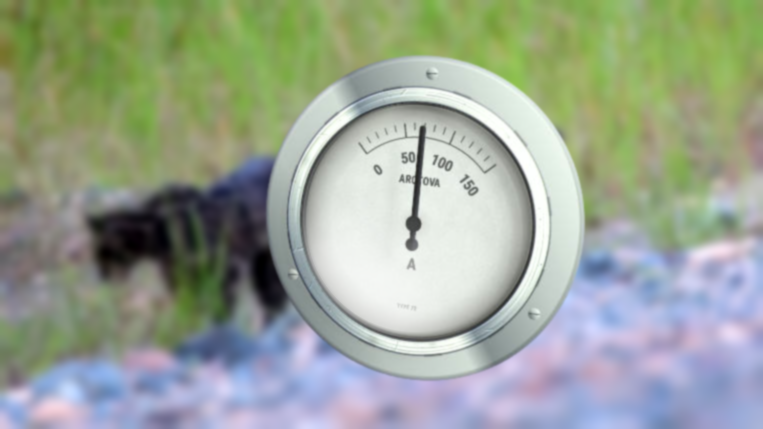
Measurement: 70 A
